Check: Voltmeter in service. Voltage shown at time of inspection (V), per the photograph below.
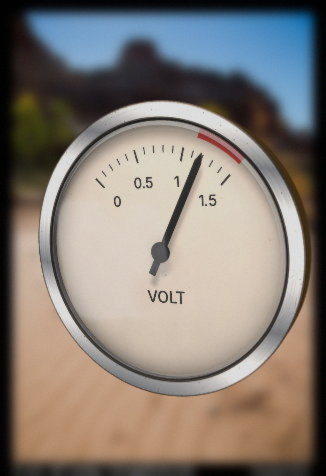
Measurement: 1.2 V
